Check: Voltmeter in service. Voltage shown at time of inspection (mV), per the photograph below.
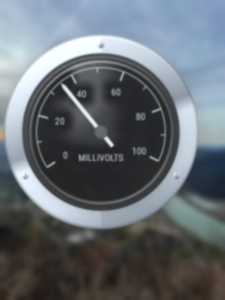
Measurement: 35 mV
